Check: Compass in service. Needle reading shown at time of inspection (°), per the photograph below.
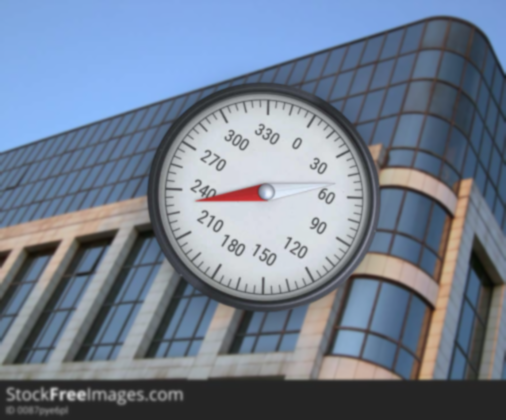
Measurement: 230 °
